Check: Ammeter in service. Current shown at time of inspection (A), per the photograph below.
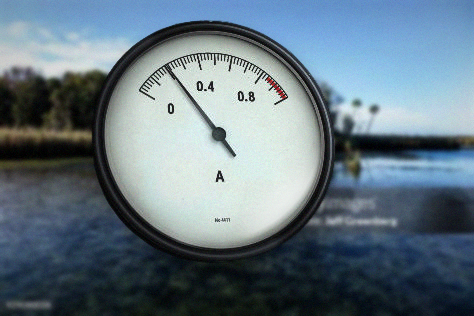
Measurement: 0.2 A
